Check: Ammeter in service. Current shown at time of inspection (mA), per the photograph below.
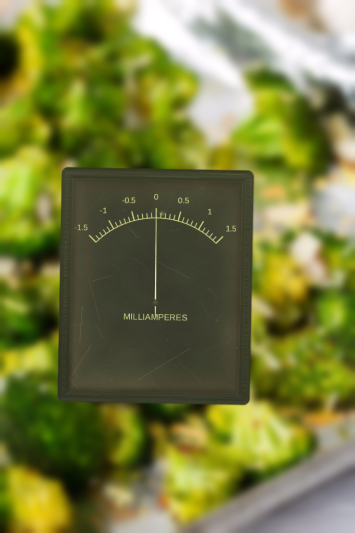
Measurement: 0 mA
